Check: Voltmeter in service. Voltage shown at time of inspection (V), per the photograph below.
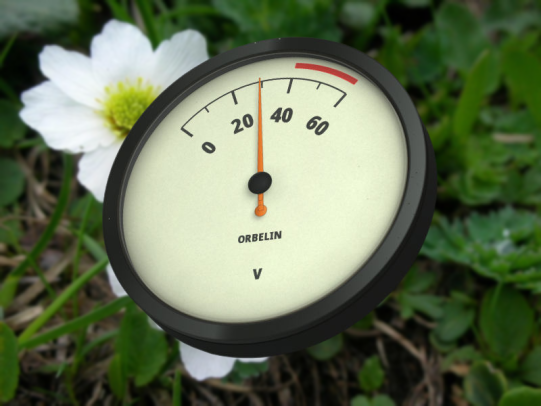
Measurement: 30 V
